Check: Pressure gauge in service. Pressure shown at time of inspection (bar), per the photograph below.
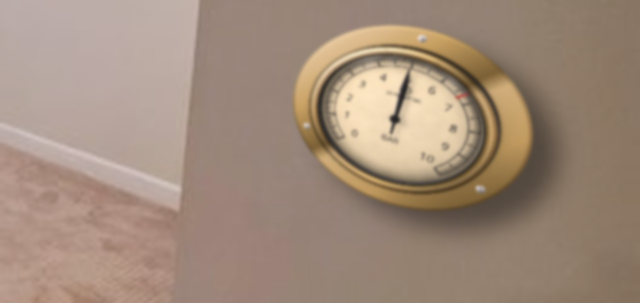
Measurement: 5 bar
